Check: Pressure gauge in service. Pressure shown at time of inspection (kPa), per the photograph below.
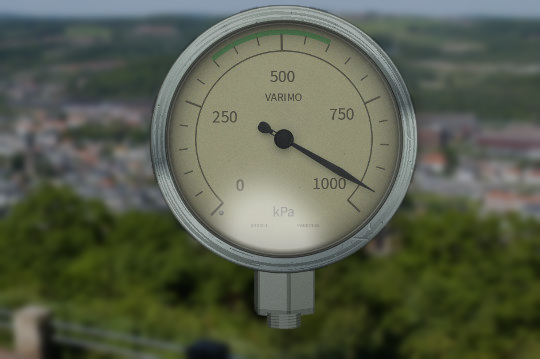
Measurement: 950 kPa
